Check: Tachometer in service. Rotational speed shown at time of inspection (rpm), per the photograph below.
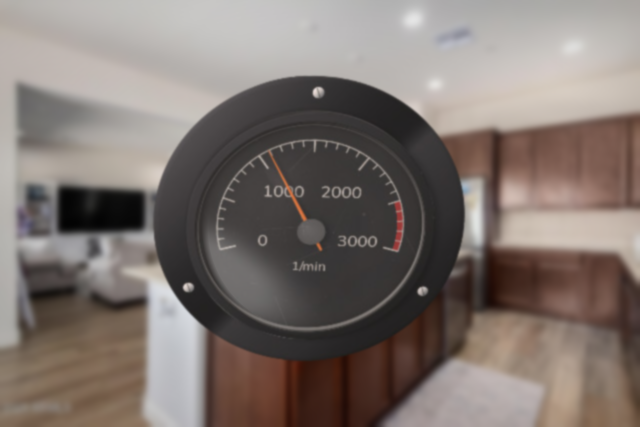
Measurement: 1100 rpm
